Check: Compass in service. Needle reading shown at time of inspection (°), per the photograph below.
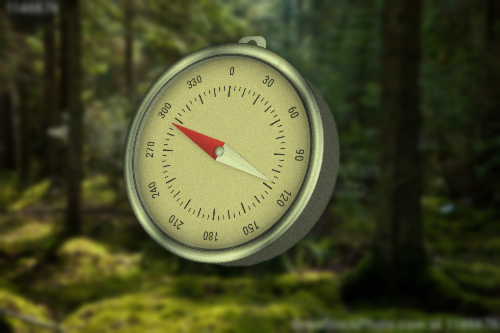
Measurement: 295 °
